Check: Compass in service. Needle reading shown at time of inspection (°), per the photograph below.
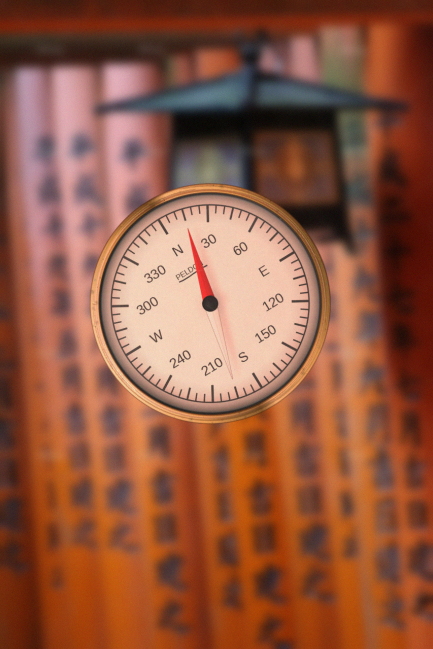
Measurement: 15 °
